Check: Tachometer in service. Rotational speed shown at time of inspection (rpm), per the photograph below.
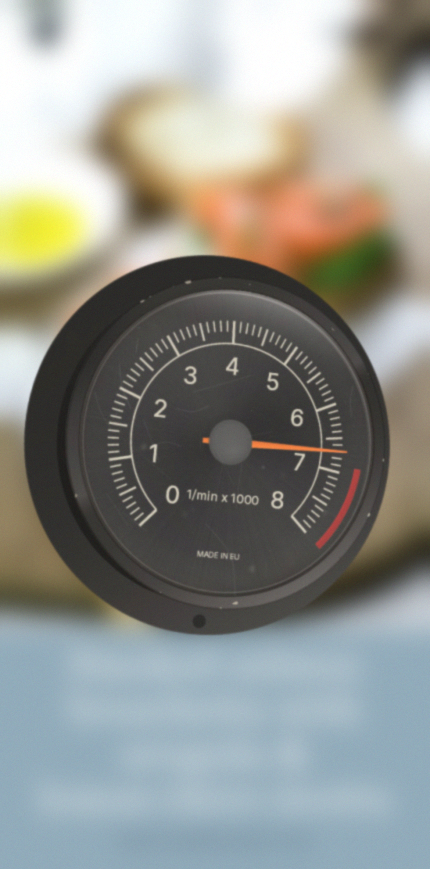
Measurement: 6700 rpm
